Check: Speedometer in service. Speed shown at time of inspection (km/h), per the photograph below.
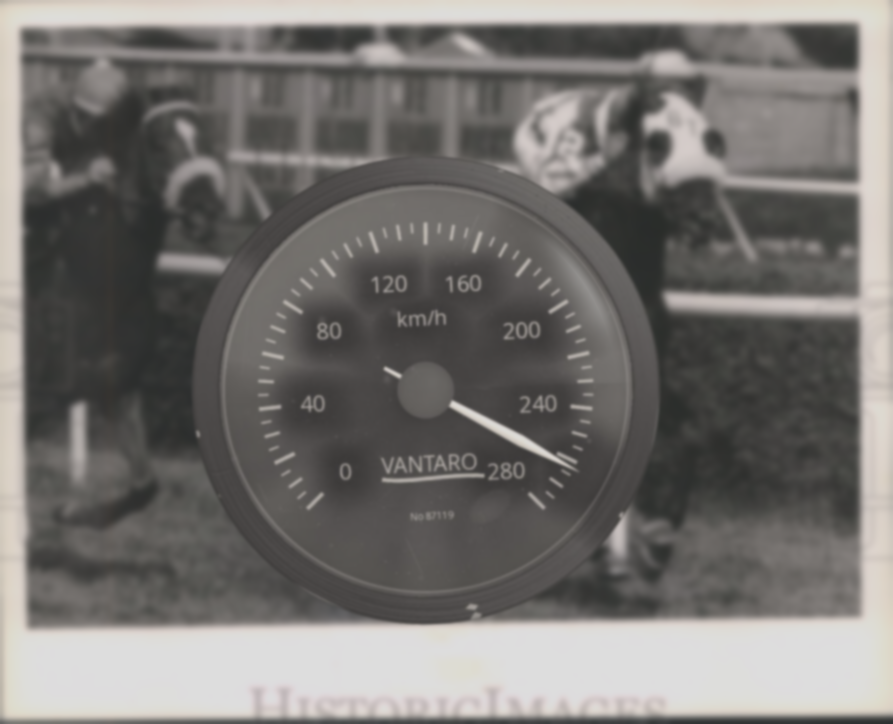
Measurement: 262.5 km/h
